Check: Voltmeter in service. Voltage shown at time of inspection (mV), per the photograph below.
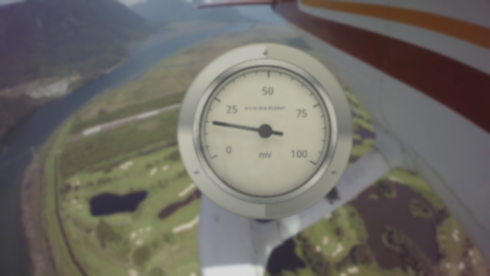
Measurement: 15 mV
